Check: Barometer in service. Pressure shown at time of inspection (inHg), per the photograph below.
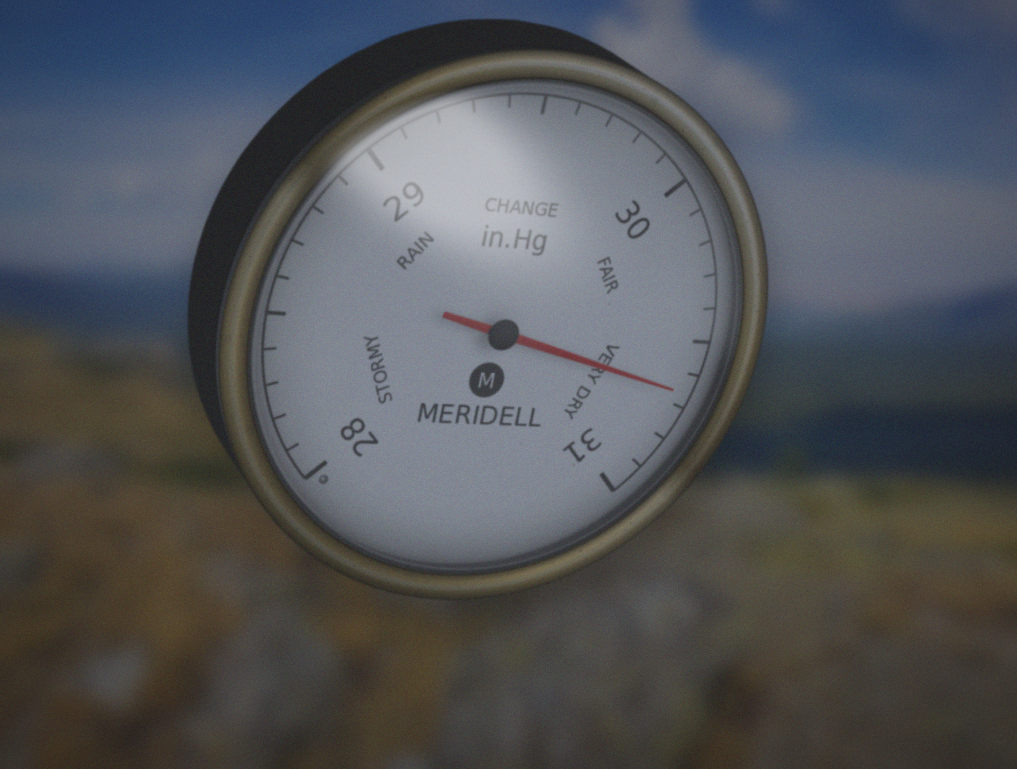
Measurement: 30.65 inHg
